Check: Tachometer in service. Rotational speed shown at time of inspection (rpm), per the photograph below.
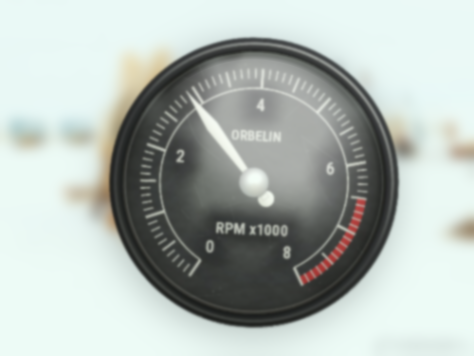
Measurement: 2900 rpm
